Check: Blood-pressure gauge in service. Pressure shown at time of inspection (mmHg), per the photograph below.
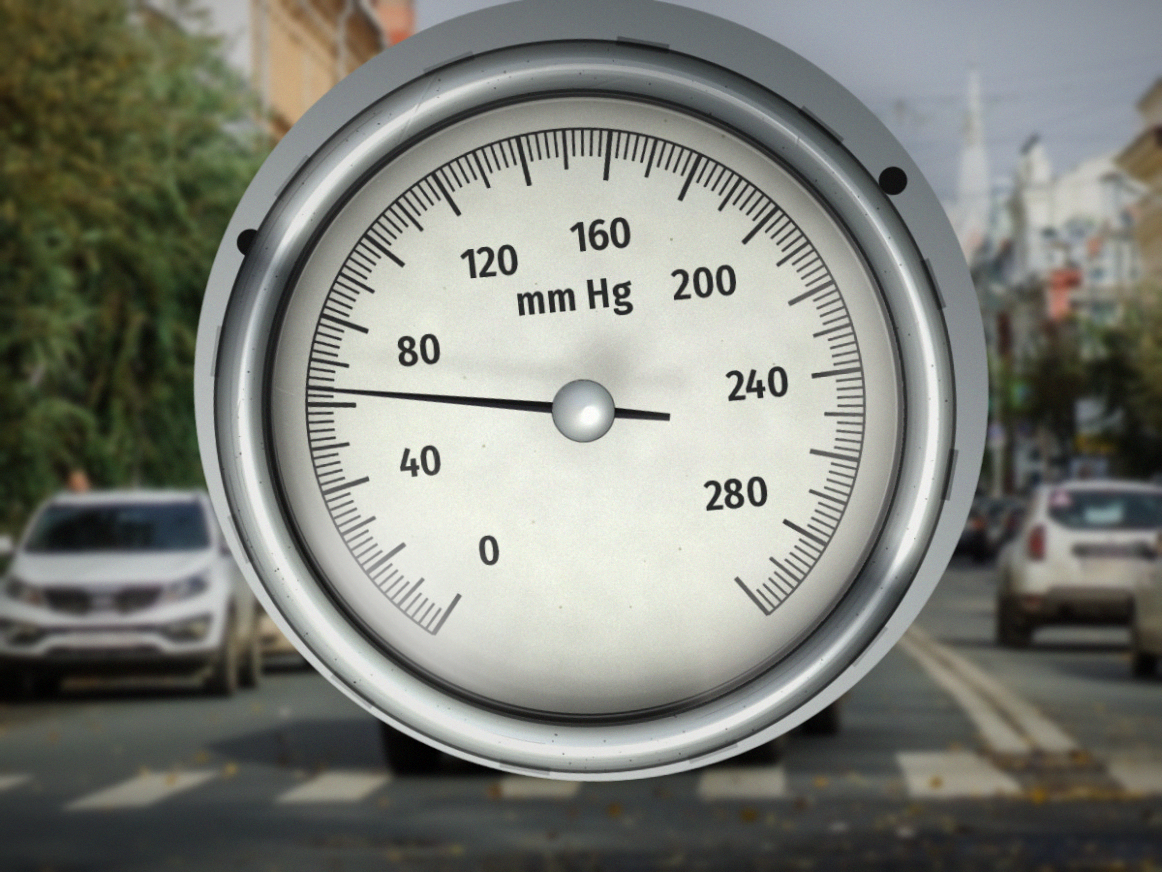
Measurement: 64 mmHg
